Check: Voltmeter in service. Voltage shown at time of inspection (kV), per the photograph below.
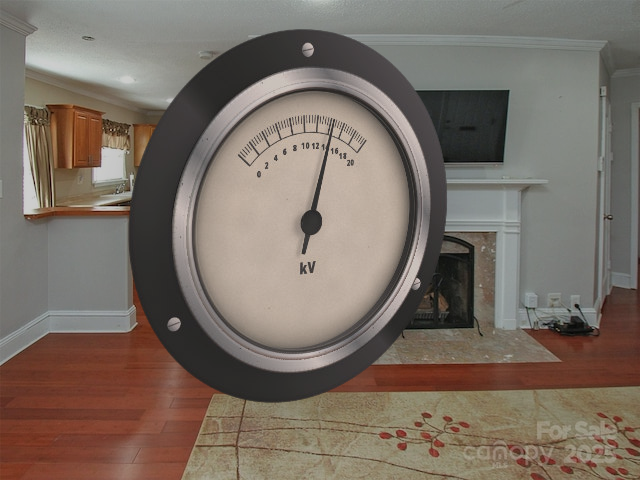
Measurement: 14 kV
